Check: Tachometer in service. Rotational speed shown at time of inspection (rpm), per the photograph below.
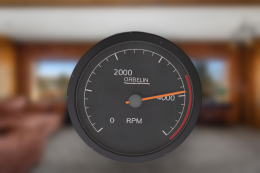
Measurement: 3900 rpm
